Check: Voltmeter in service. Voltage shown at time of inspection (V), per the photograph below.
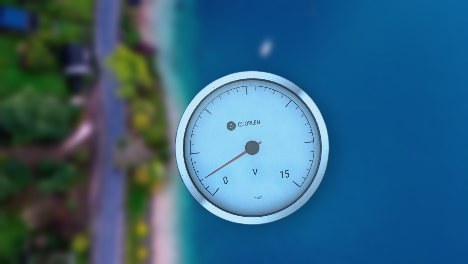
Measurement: 1 V
